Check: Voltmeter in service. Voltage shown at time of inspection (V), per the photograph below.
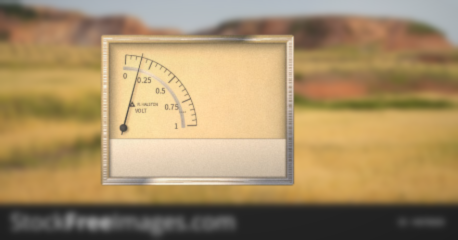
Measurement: 0.15 V
